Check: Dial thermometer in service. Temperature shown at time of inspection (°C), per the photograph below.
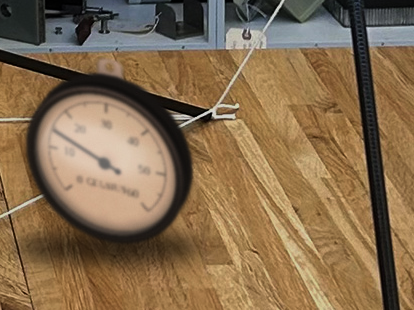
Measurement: 15 °C
